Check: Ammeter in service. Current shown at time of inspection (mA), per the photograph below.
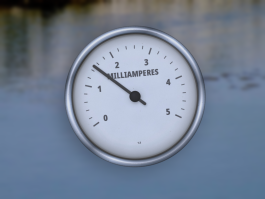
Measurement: 1.5 mA
